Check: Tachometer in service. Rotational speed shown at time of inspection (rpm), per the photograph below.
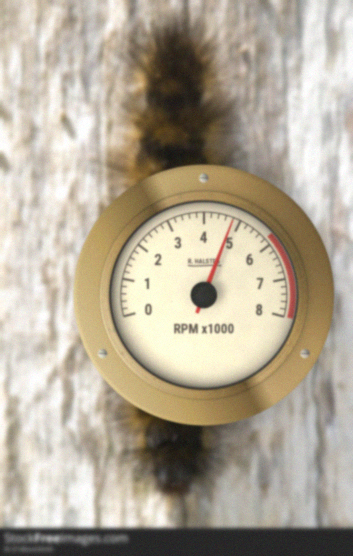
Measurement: 4800 rpm
